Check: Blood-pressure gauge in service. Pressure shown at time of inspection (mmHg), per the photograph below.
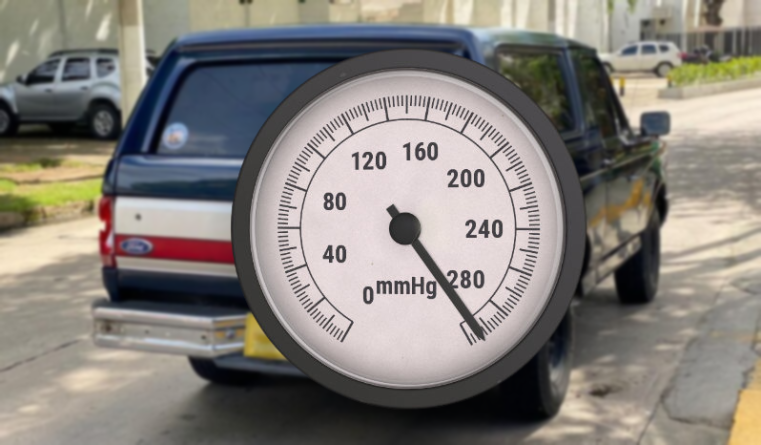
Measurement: 294 mmHg
